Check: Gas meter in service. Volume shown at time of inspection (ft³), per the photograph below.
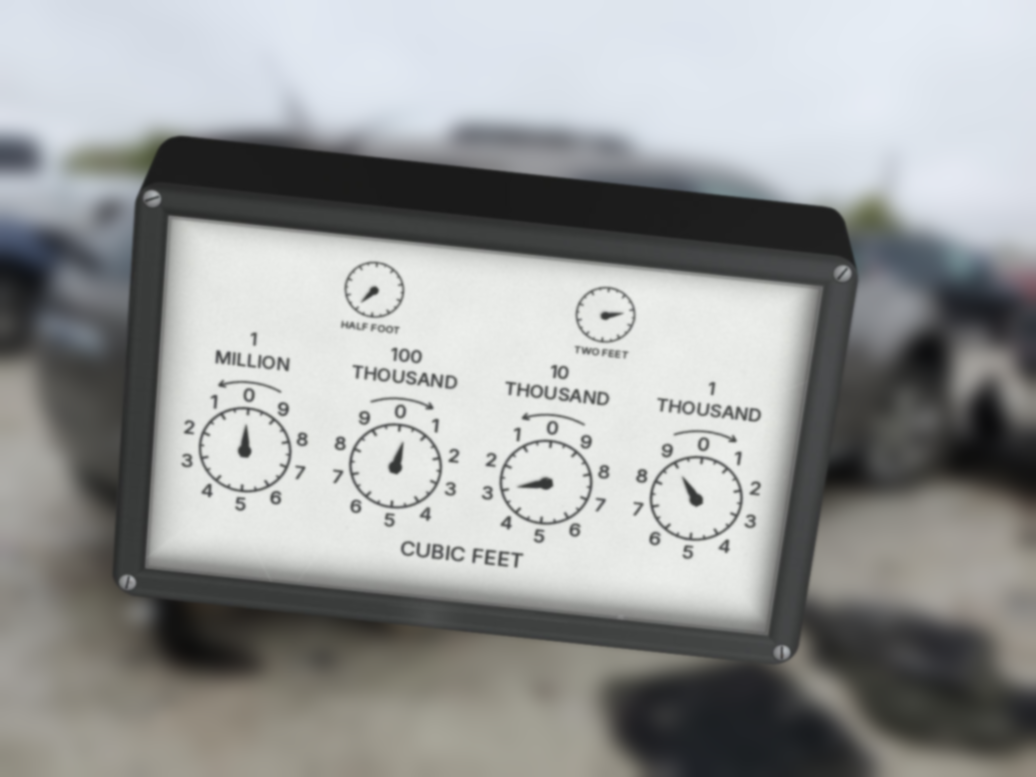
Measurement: 2900 ft³
